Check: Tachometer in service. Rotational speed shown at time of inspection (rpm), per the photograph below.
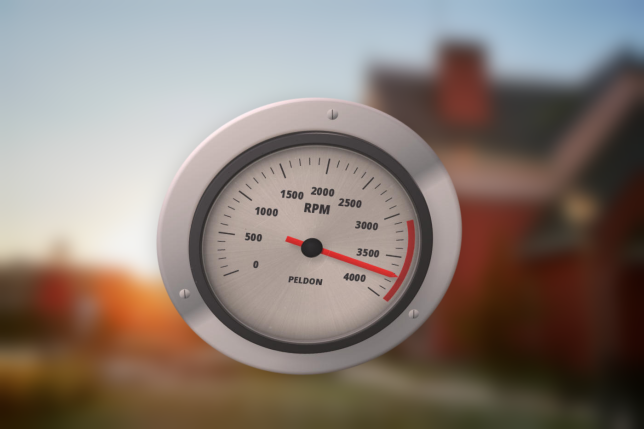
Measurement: 3700 rpm
